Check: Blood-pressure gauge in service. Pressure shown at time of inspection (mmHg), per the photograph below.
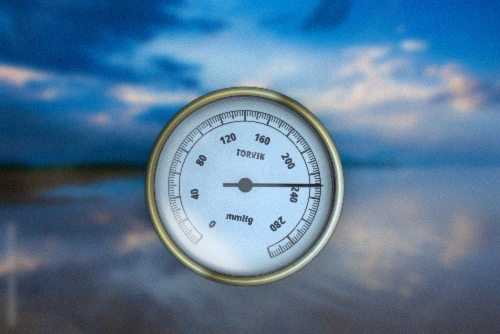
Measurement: 230 mmHg
